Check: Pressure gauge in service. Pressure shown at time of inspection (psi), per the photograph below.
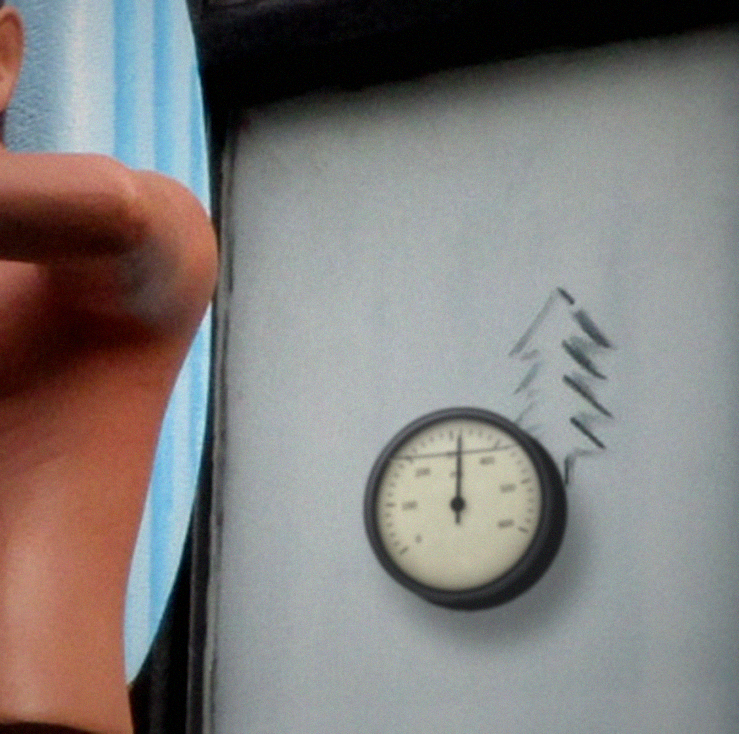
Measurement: 320 psi
